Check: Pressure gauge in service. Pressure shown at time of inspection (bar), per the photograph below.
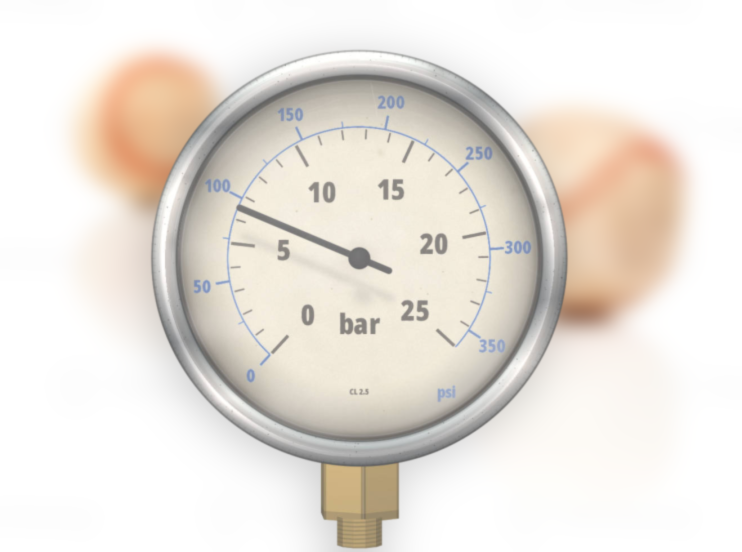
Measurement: 6.5 bar
